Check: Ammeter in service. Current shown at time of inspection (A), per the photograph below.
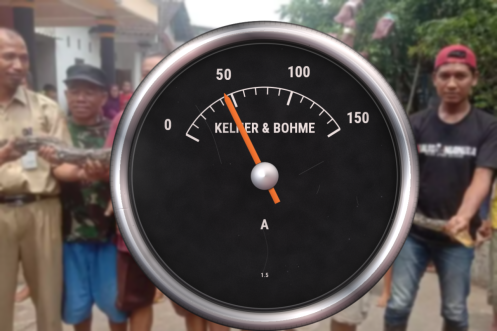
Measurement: 45 A
